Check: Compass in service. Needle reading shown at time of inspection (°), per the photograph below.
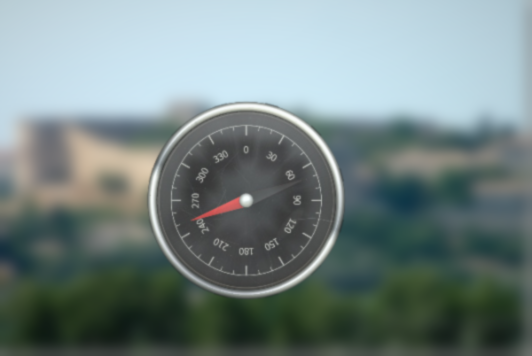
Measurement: 250 °
